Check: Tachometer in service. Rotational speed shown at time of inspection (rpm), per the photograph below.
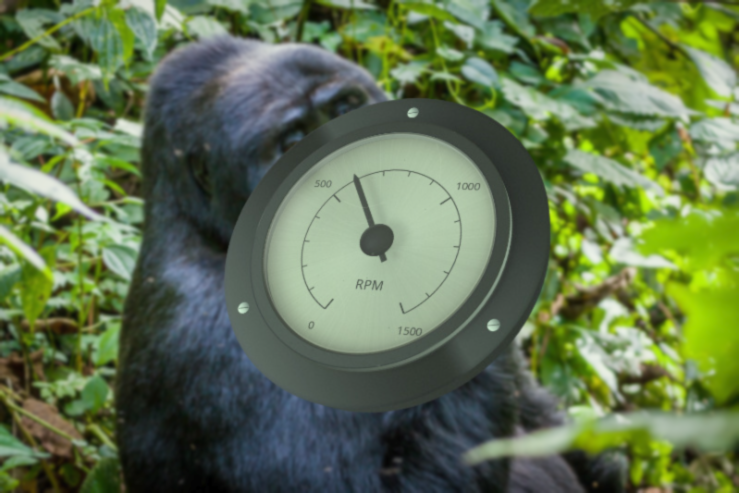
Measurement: 600 rpm
